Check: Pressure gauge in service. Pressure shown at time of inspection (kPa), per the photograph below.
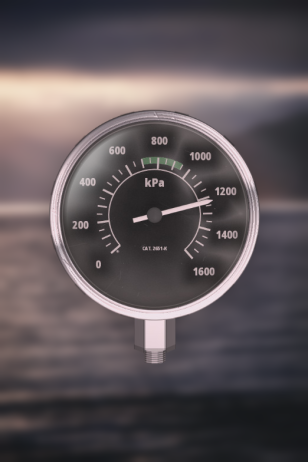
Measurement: 1225 kPa
